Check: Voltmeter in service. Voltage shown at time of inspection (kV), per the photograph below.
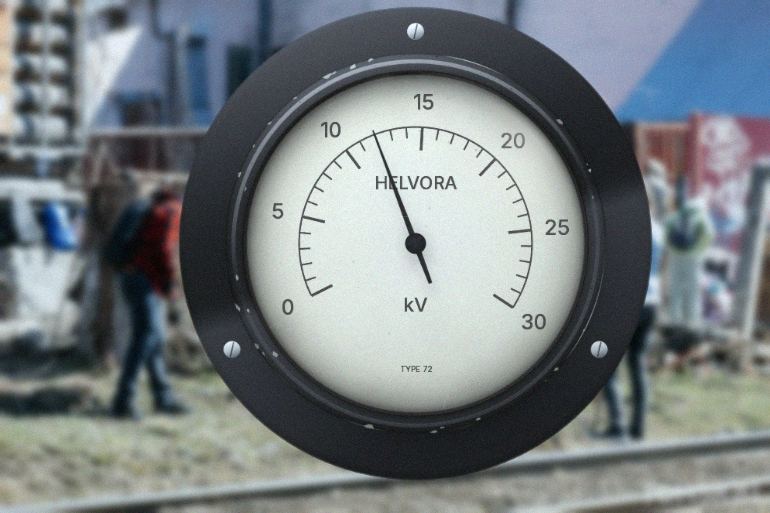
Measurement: 12 kV
